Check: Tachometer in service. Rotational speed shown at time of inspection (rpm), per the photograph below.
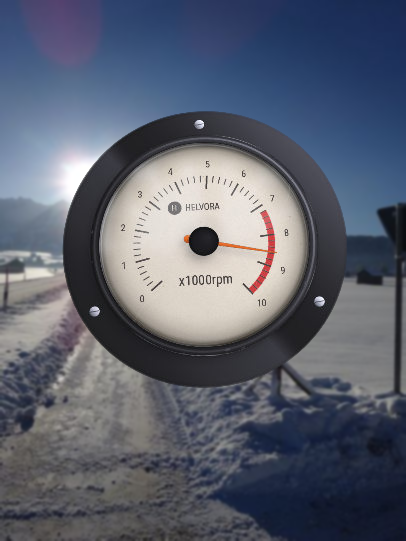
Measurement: 8600 rpm
